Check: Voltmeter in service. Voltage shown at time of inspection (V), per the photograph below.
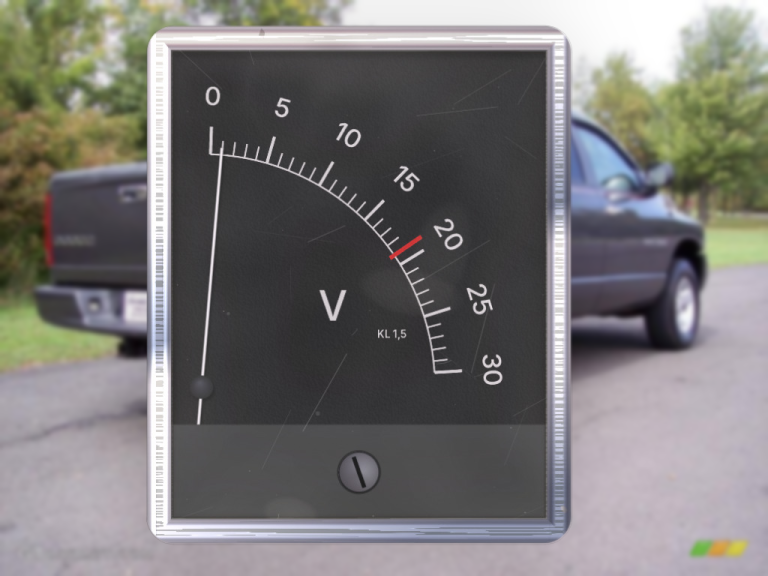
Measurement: 1 V
